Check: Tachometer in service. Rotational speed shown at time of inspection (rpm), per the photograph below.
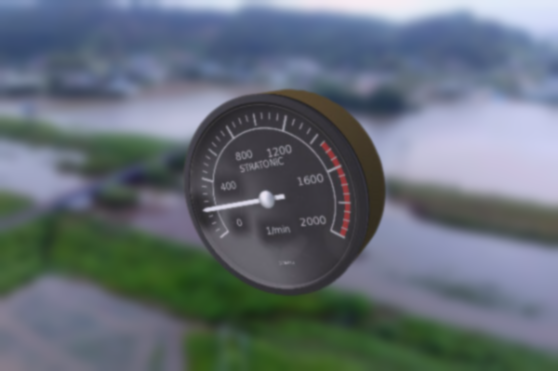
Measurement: 200 rpm
